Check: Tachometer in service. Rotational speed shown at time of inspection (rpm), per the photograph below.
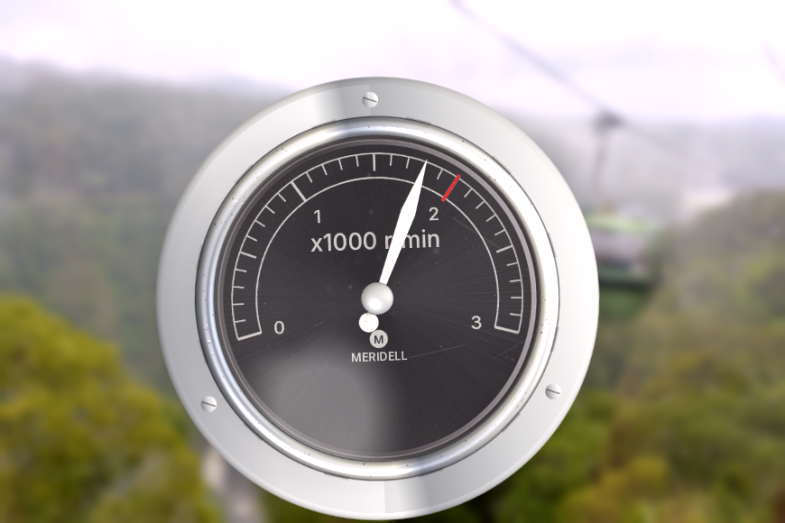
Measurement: 1800 rpm
